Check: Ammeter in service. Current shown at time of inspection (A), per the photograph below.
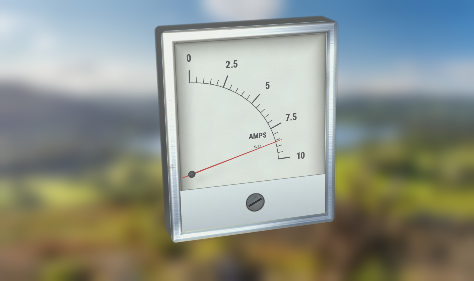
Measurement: 8.5 A
